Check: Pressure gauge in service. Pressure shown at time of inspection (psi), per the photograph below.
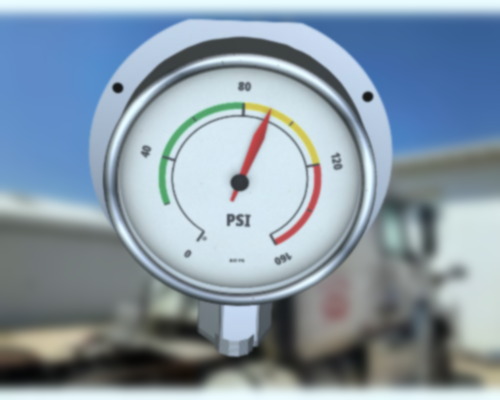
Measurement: 90 psi
